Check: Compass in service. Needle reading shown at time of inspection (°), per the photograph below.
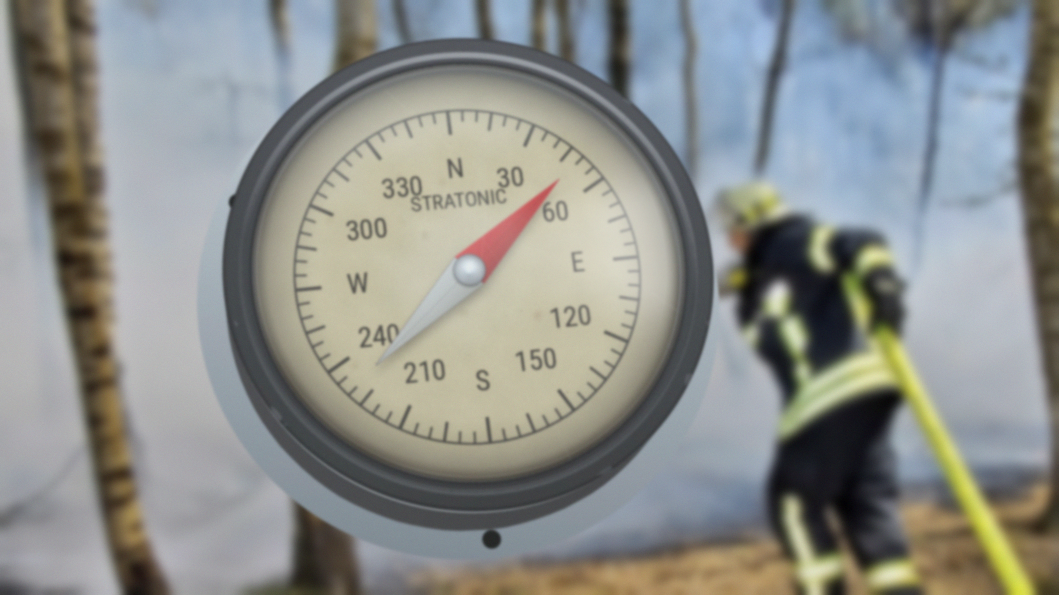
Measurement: 50 °
